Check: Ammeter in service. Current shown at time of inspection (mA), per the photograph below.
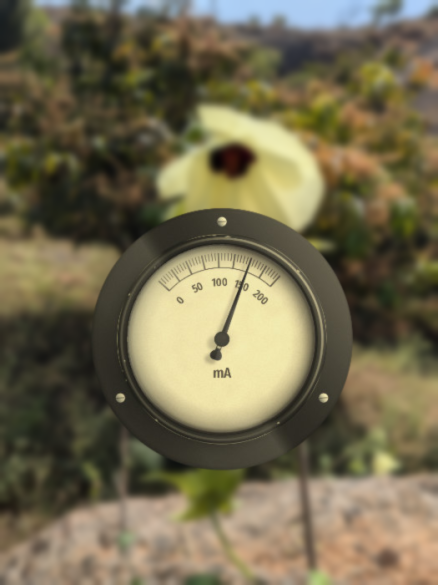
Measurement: 150 mA
